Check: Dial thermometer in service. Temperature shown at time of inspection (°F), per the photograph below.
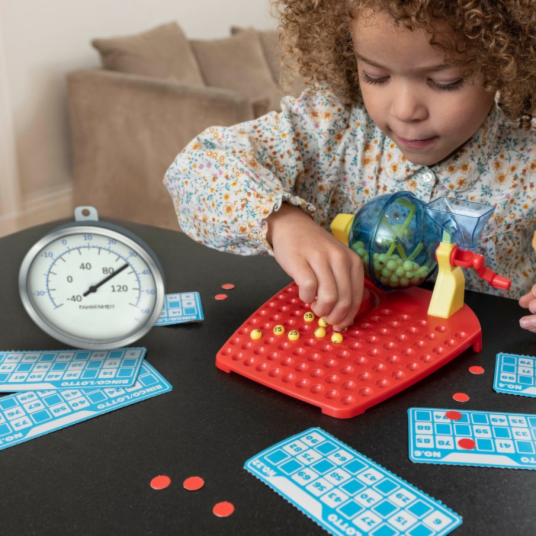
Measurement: 90 °F
